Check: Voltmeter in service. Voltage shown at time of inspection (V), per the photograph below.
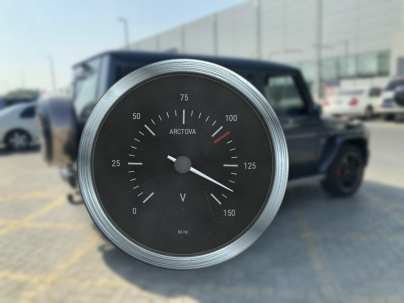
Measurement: 140 V
